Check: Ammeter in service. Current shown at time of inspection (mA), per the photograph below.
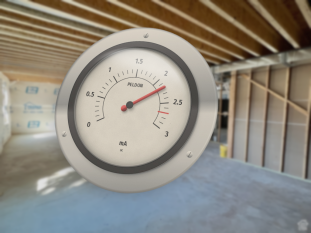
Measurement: 2.2 mA
